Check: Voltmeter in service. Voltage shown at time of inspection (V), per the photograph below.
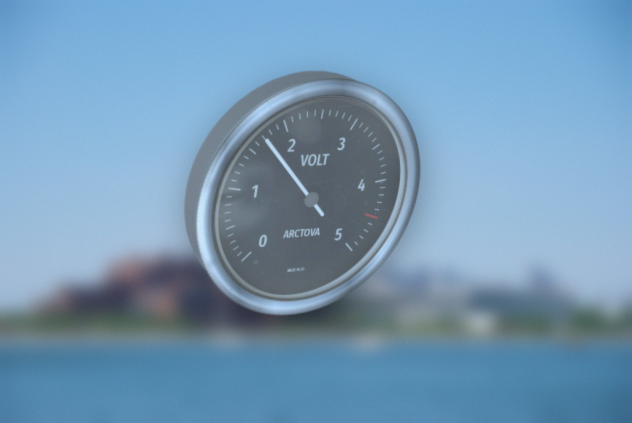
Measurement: 1.7 V
